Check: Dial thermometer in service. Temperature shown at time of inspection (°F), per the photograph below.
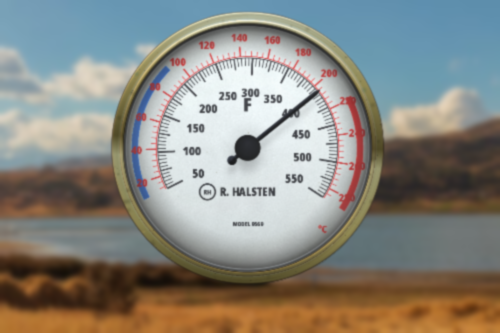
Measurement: 400 °F
